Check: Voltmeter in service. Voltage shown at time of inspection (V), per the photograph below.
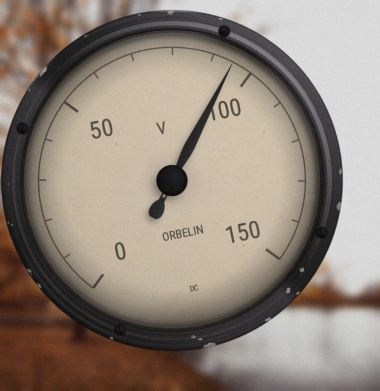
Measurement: 95 V
